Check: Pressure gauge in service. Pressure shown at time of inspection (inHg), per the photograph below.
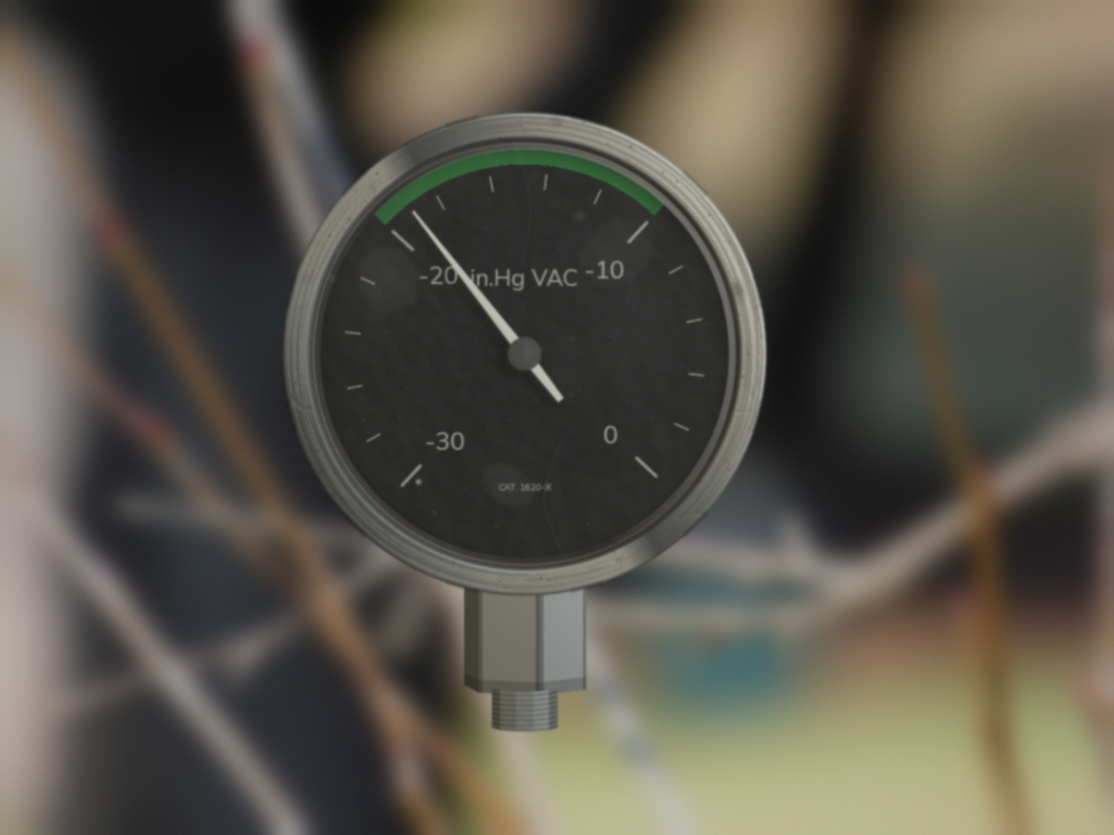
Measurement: -19 inHg
